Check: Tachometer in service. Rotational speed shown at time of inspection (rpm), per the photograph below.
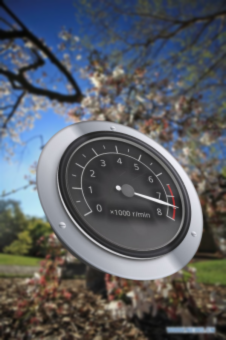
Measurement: 7500 rpm
